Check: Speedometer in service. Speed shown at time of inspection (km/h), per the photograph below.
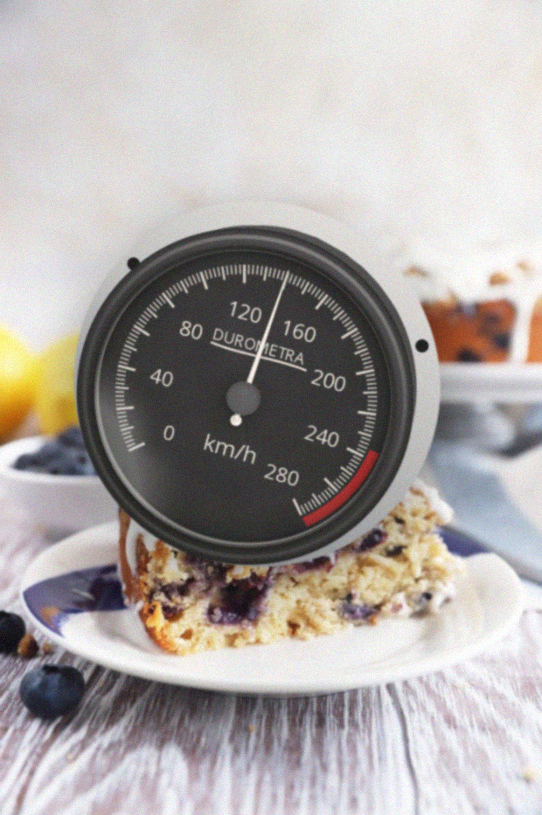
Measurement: 140 km/h
